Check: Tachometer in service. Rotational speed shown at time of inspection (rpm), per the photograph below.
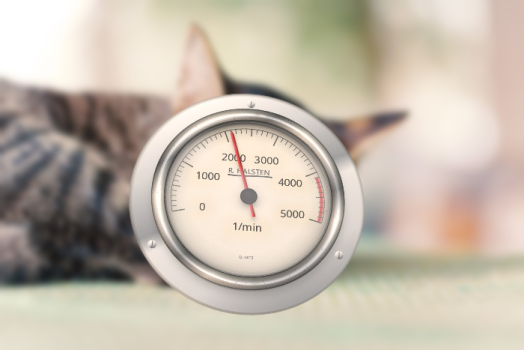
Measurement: 2100 rpm
